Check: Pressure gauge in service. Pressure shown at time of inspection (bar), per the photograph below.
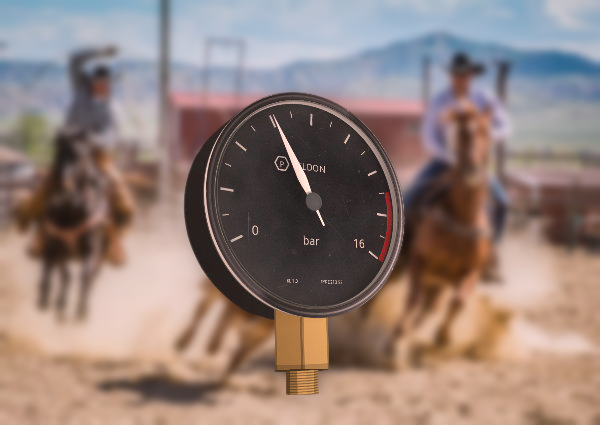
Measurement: 6 bar
